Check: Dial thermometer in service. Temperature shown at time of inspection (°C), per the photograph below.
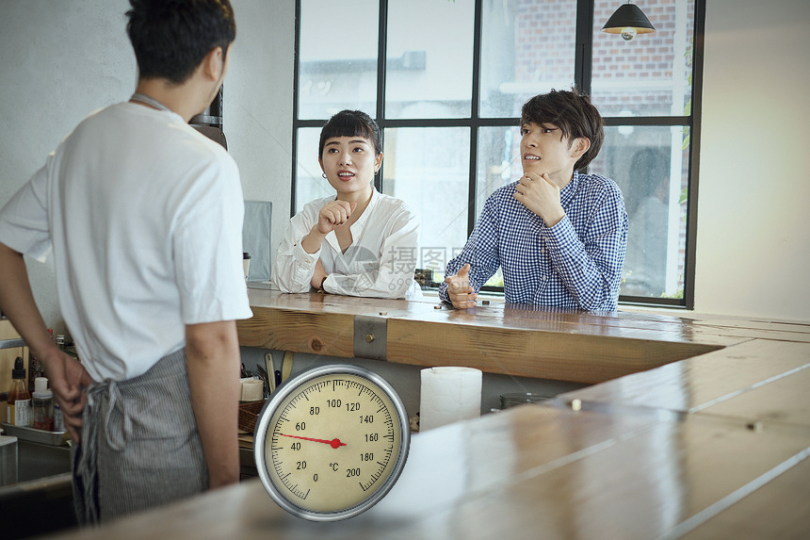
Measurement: 50 °C
